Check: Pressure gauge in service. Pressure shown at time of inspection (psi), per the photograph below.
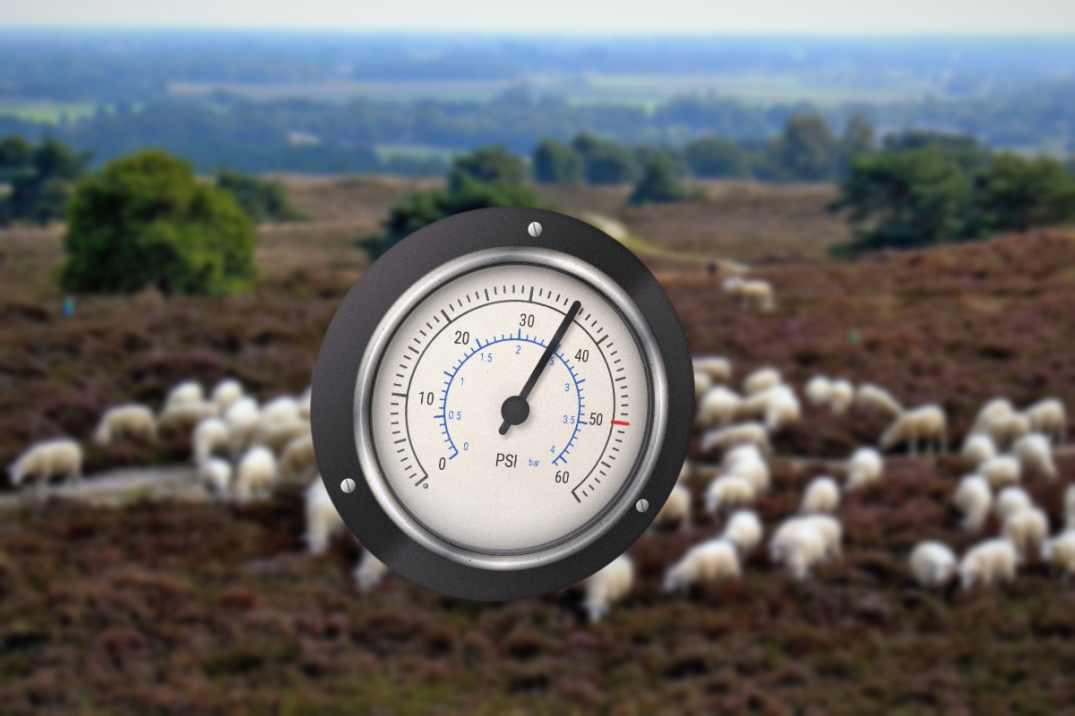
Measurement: 35 psi
